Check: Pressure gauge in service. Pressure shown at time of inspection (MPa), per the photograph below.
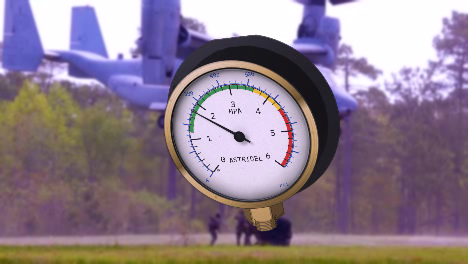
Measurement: 1.8 MPa
